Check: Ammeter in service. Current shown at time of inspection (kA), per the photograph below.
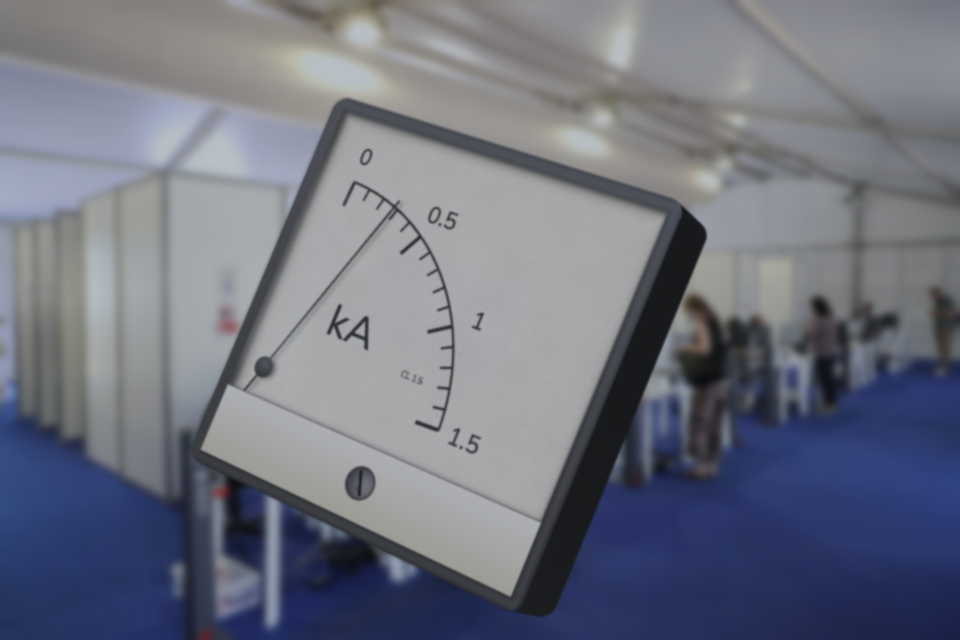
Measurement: 0.3 kA
